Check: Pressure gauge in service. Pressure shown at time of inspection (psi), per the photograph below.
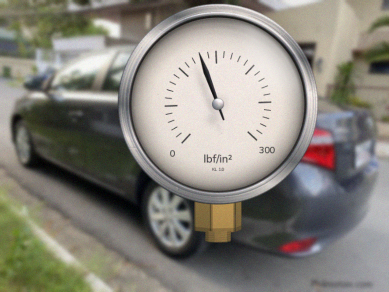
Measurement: 130 psi
